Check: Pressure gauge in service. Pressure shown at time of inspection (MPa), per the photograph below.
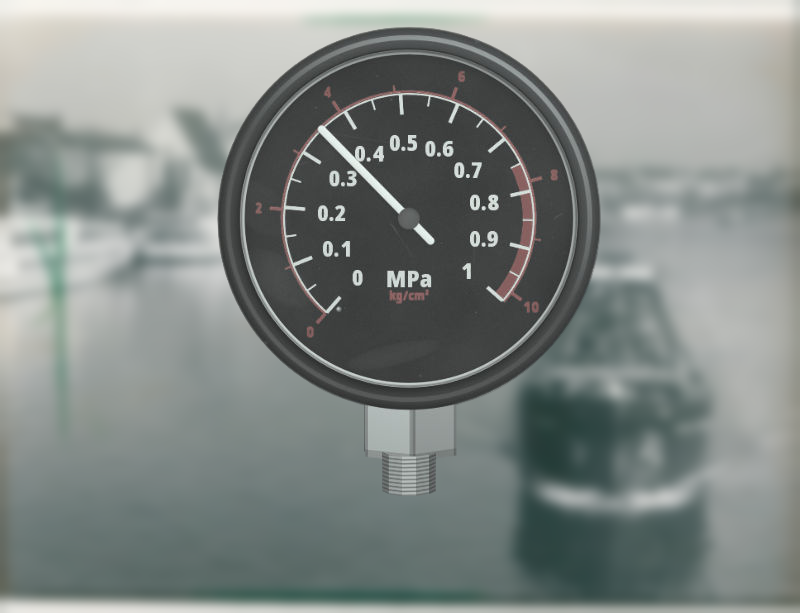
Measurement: 0.35 MPa
